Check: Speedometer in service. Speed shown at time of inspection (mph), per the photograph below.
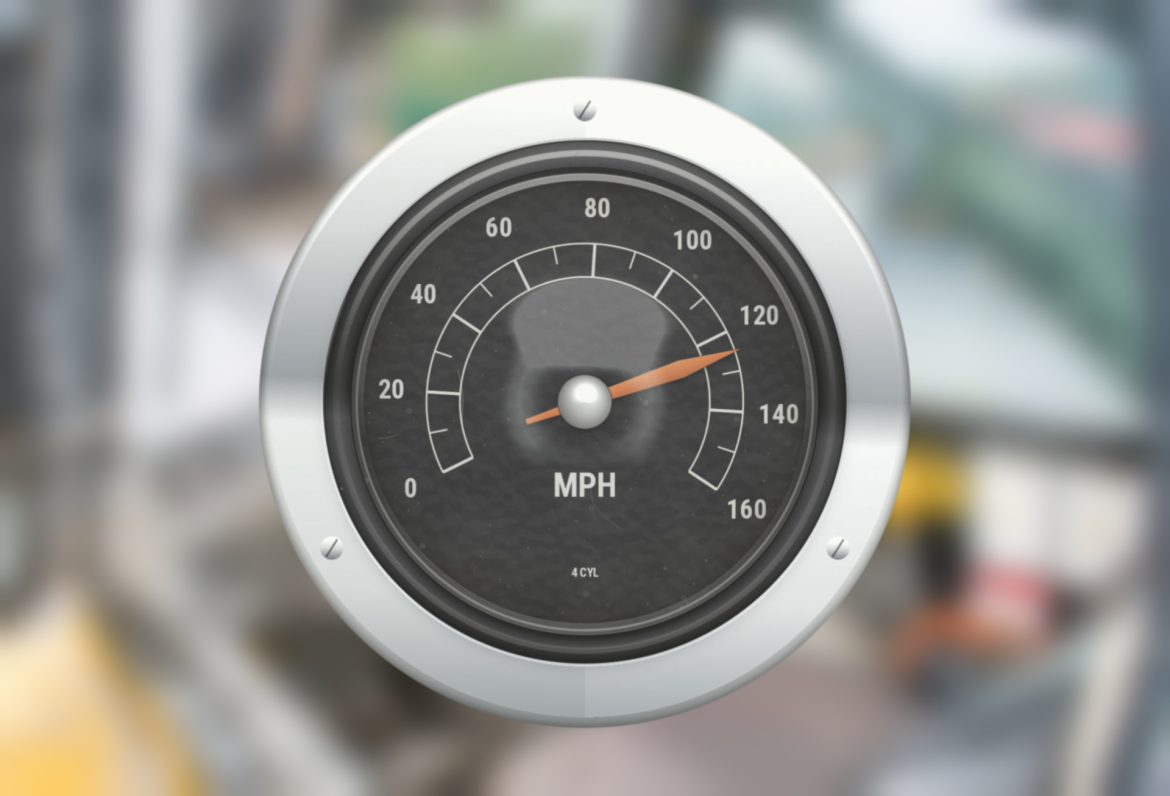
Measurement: 125 mph
